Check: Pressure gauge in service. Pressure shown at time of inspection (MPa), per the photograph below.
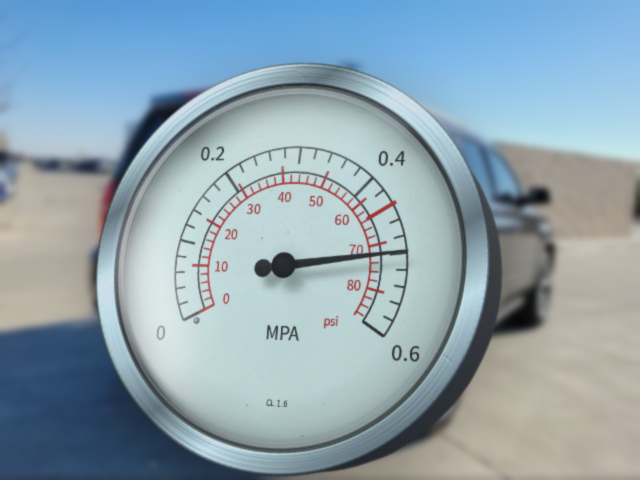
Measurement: 0.5 MPa
